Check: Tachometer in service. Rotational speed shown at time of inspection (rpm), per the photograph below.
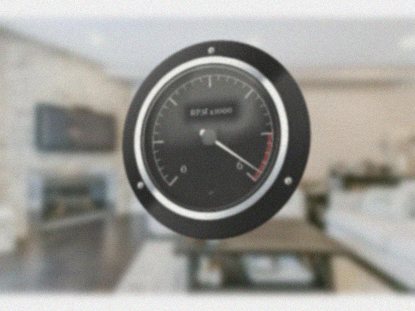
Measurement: 5800 rpm
